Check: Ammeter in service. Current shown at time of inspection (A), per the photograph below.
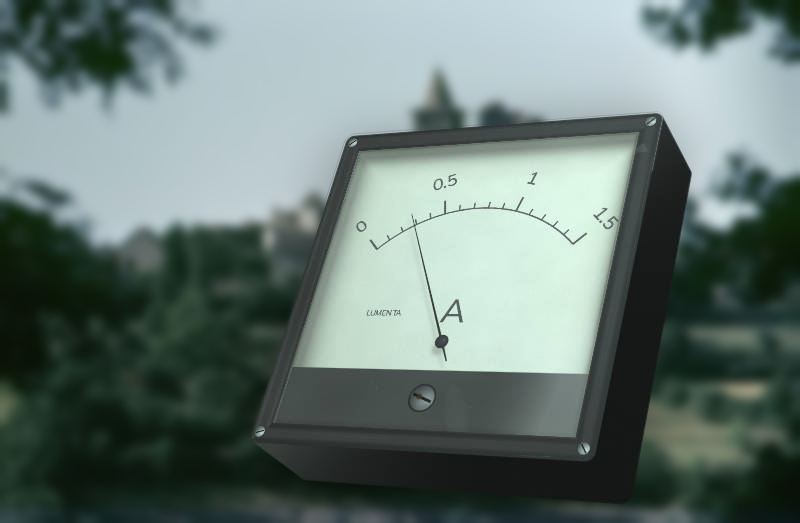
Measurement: 0.3 A
